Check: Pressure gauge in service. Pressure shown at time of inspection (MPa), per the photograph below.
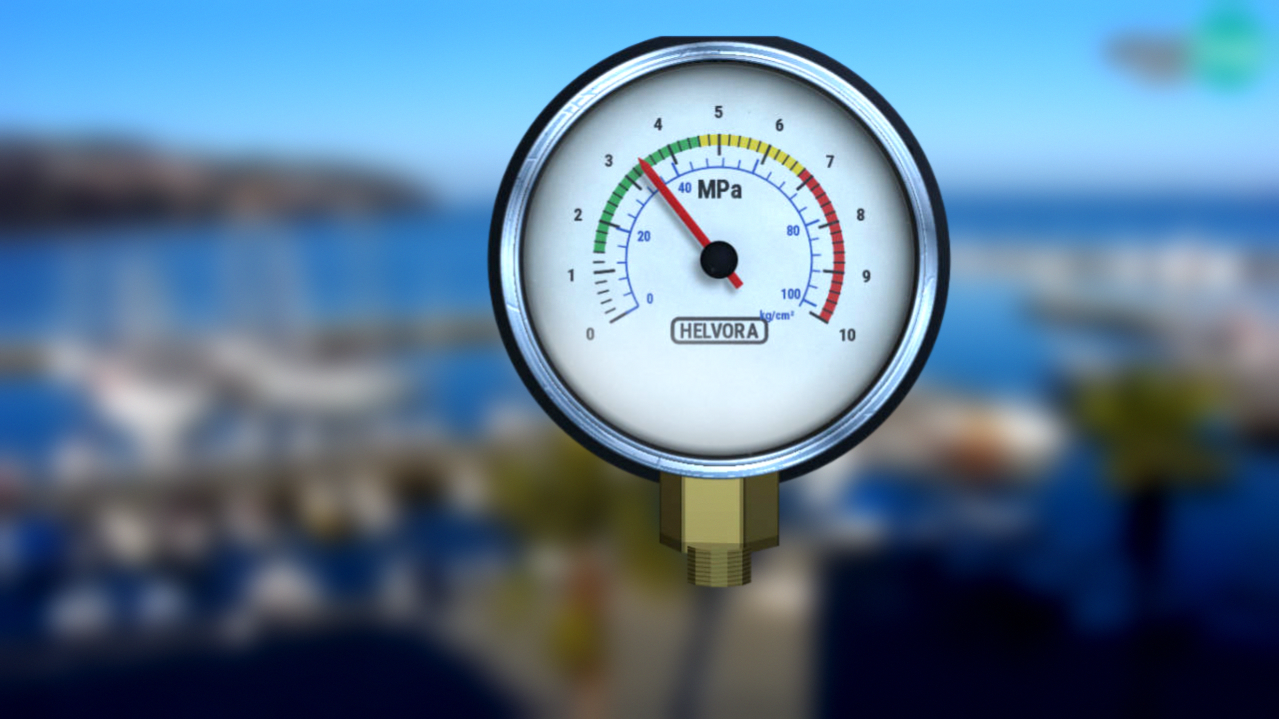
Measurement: 3.4 MPa
